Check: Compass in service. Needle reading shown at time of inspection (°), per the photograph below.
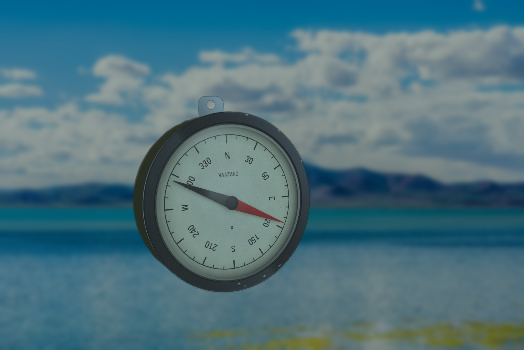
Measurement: 115 °
